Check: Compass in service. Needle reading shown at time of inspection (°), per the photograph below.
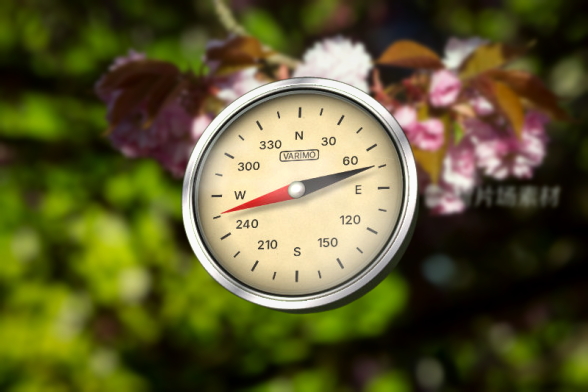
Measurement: 255 °
